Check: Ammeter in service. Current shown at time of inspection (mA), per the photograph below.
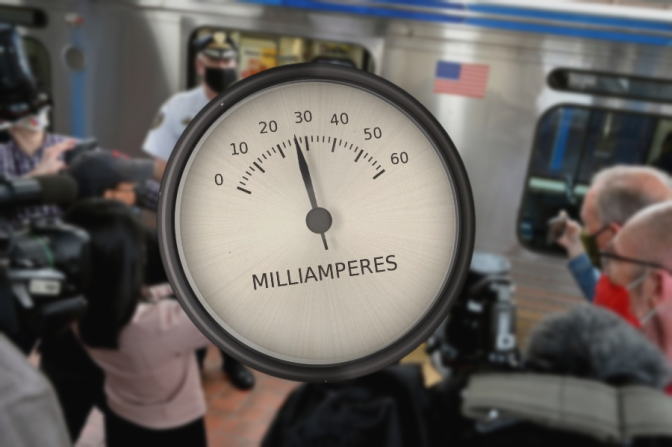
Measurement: 26 mA
